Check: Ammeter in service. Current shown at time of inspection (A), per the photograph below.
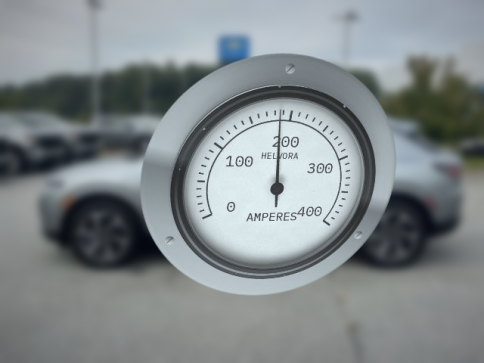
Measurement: 185 A
